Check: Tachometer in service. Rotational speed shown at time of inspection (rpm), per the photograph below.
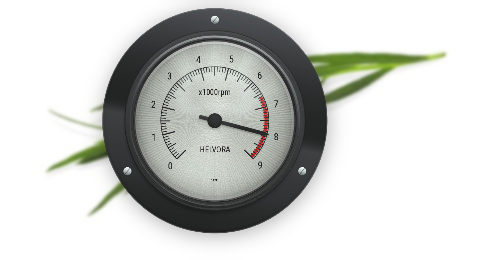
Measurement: 8000 rpm
